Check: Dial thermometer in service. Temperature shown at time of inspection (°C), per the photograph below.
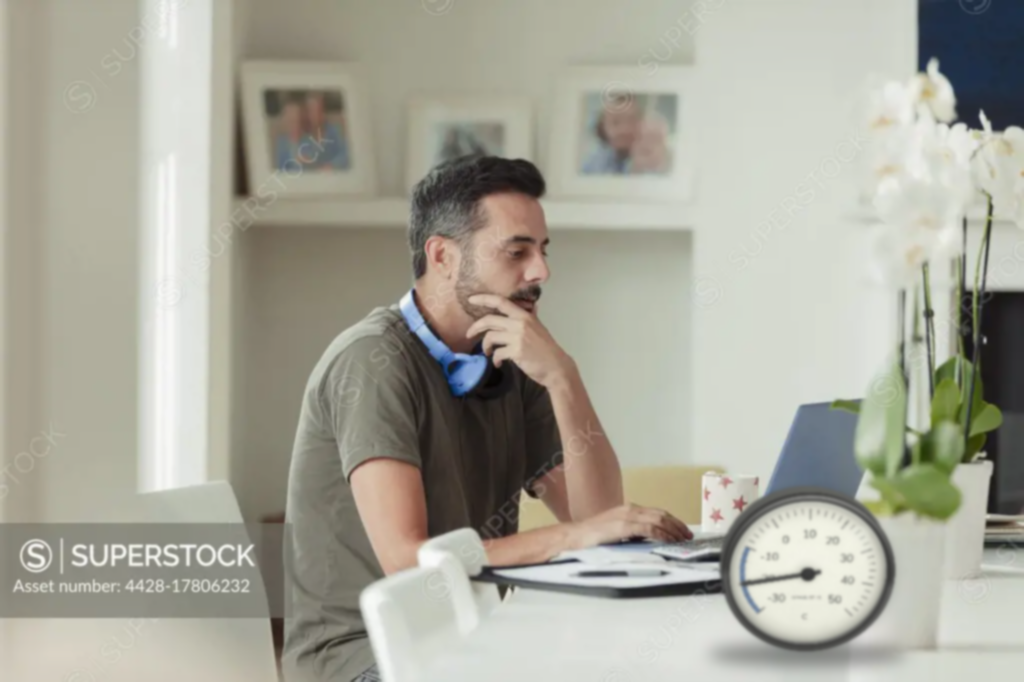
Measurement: -20 °C
